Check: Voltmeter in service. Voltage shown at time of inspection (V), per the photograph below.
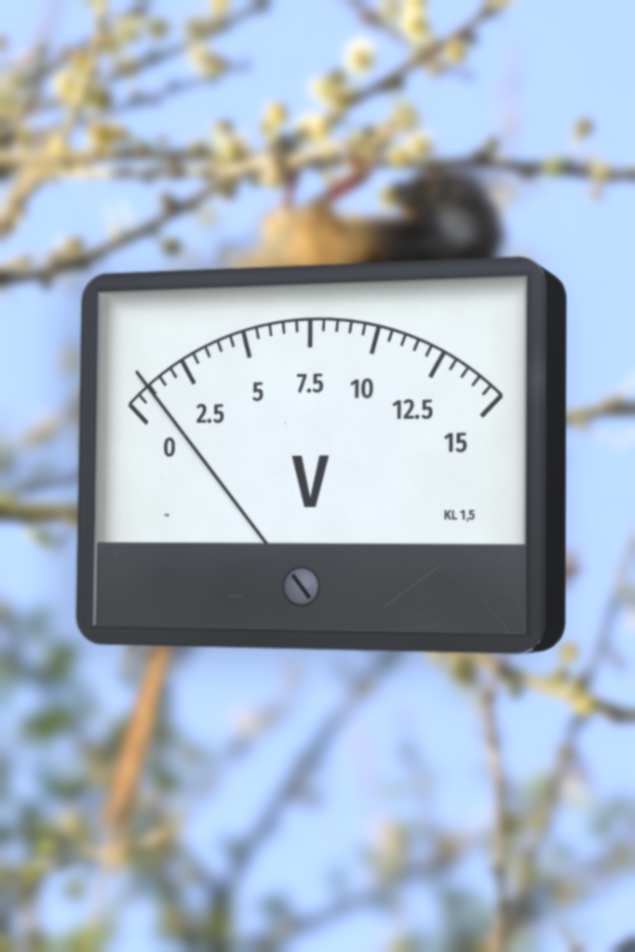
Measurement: 1 V
